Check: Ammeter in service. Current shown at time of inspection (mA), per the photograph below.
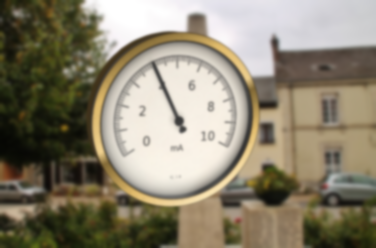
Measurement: 4 mA
